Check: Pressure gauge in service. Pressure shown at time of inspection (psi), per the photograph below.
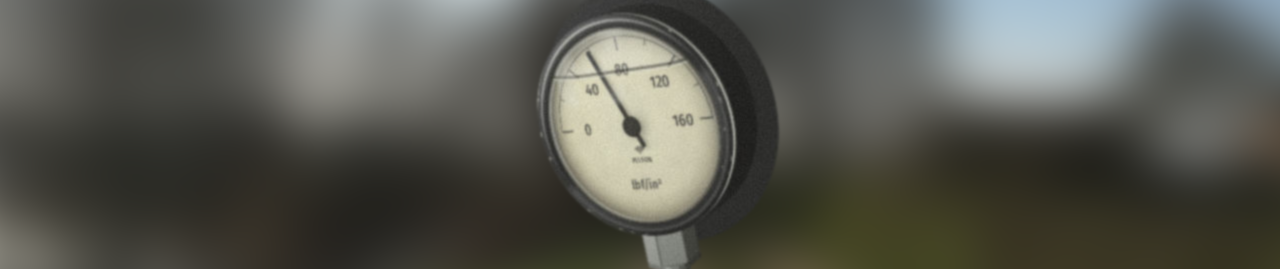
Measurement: 60 psi
